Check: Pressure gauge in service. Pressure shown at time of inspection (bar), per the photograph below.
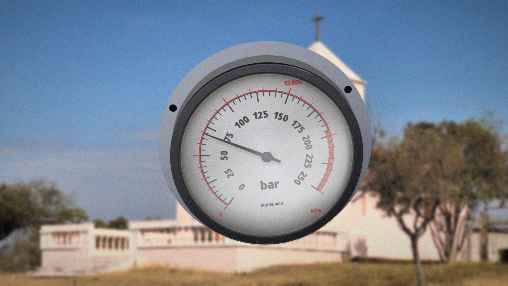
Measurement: 70 bar
